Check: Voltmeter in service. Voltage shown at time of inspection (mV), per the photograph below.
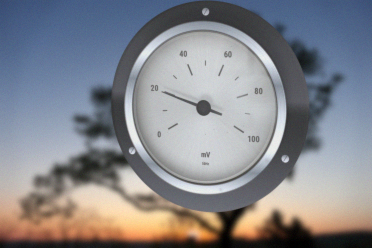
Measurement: 20 mV
